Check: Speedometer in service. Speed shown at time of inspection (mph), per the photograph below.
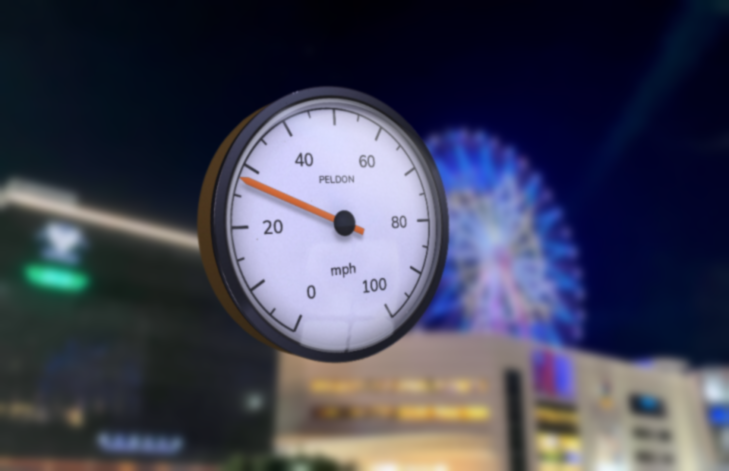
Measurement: 27.5 mph
